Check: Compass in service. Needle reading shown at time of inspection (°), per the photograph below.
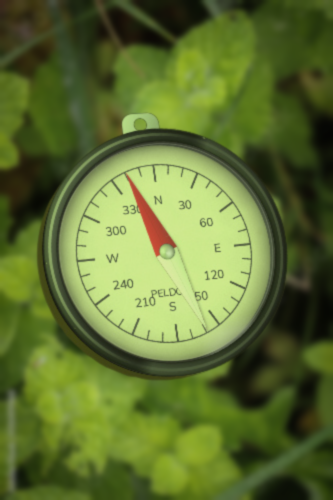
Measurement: 340 °
